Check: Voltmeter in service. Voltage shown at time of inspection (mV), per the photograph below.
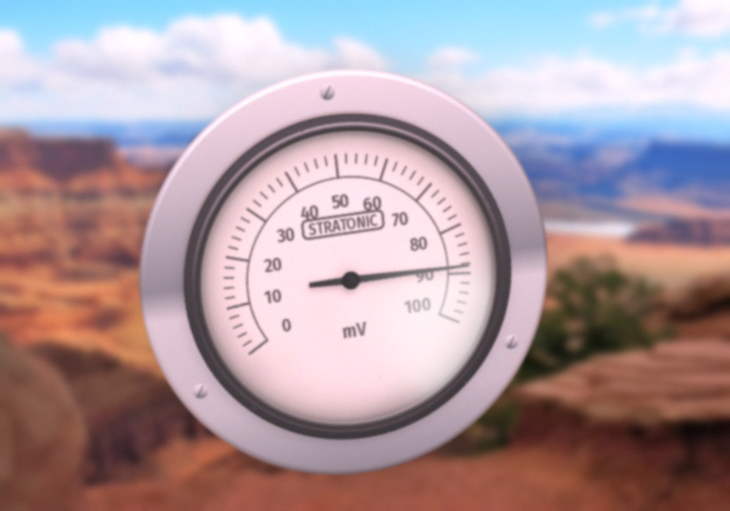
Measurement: 88 mV
